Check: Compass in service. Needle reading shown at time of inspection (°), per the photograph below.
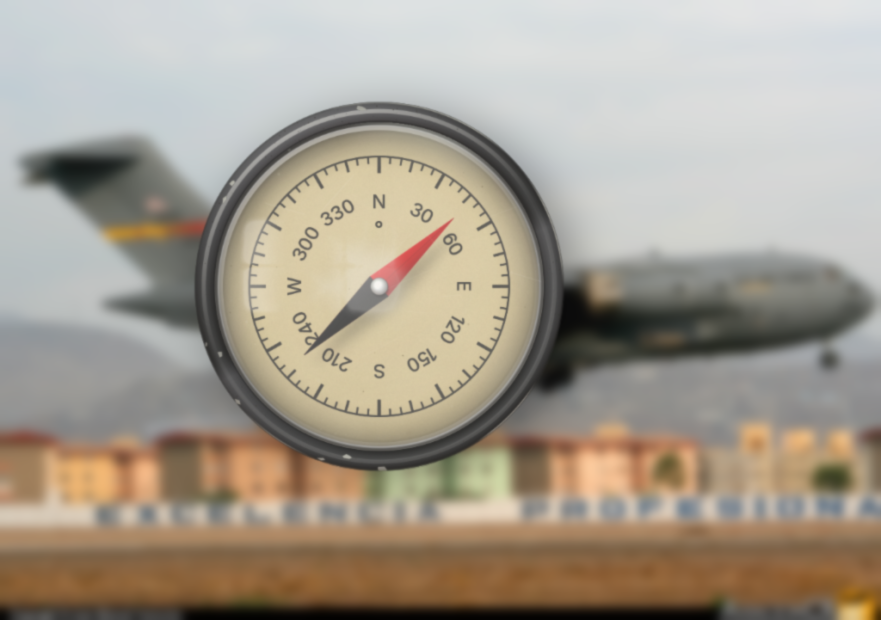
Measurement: 47.5 °
